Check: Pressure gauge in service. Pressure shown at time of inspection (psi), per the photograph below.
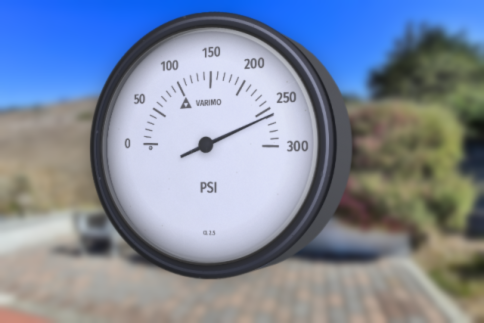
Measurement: 260 psi
